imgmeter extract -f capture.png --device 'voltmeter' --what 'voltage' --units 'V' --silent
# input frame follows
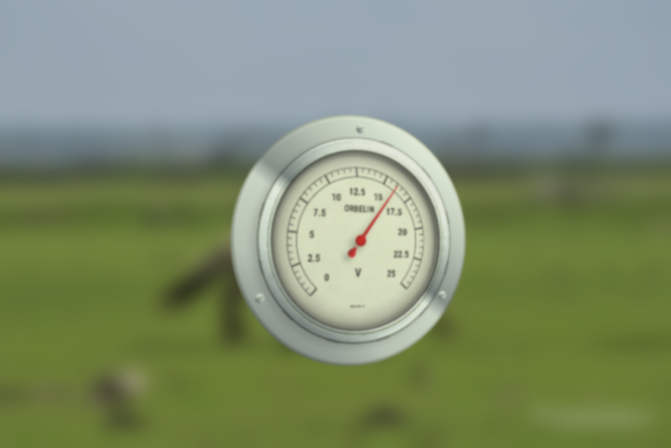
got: 16 V
